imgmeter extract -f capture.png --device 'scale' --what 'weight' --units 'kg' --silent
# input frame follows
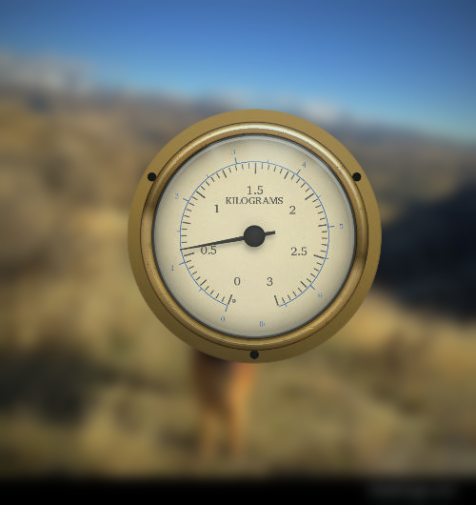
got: 0.55 kg
